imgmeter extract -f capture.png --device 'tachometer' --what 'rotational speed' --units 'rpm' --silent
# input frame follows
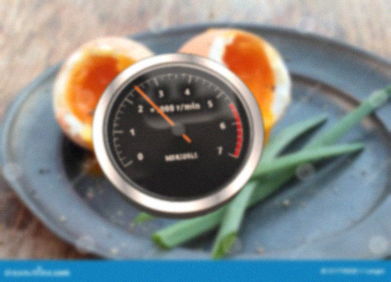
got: 2400 rpm
